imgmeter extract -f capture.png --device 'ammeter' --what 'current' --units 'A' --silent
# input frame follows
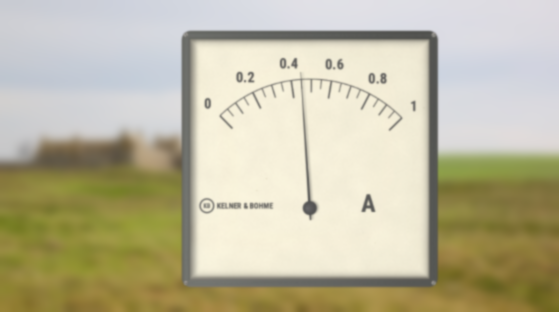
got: 0.45 A
